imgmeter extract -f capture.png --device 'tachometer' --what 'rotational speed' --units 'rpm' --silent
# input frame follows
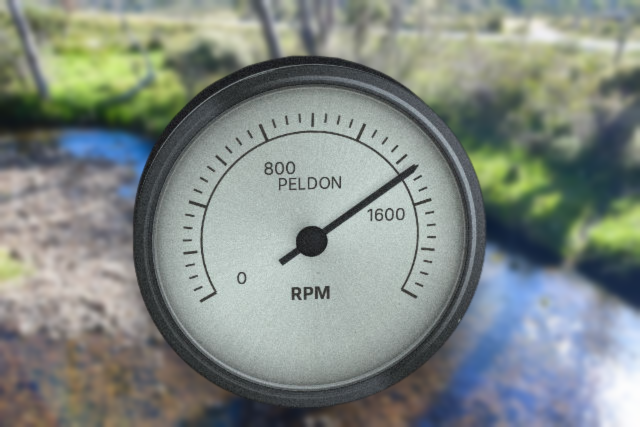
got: 1450 rpm
